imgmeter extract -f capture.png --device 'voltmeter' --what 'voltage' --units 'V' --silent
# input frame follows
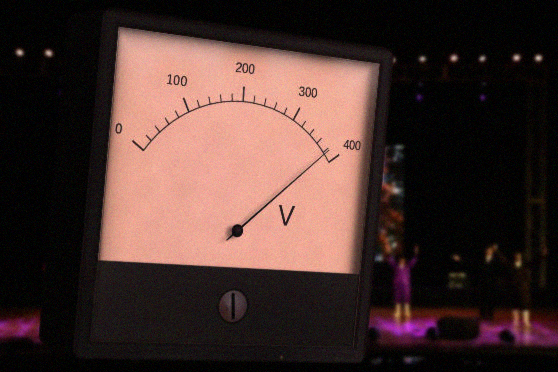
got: 380 V
